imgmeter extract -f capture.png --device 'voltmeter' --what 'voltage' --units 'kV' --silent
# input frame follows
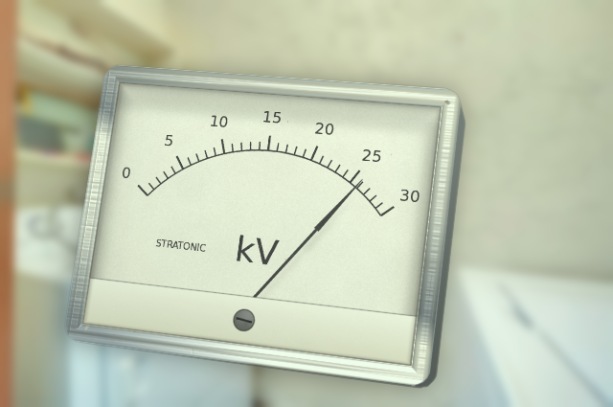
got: 26 kV
